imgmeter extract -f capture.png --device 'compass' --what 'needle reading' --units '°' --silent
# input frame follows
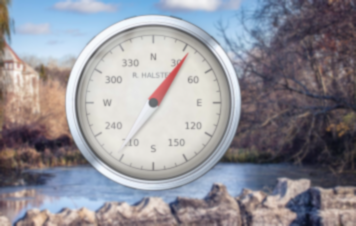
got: 35 °
